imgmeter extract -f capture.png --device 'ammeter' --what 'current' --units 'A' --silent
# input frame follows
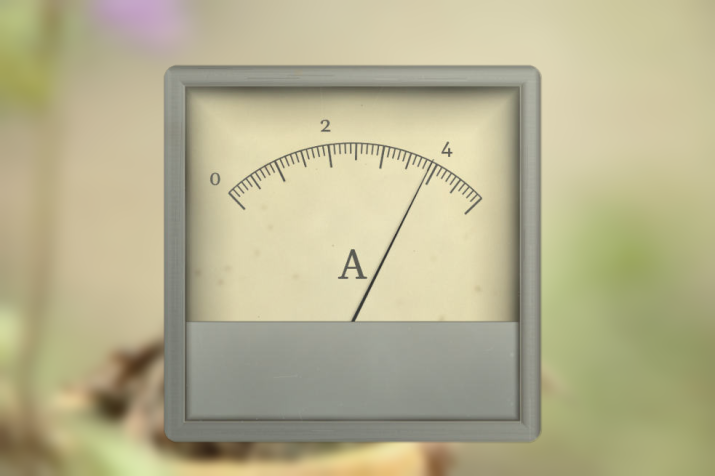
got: 3.9 A
